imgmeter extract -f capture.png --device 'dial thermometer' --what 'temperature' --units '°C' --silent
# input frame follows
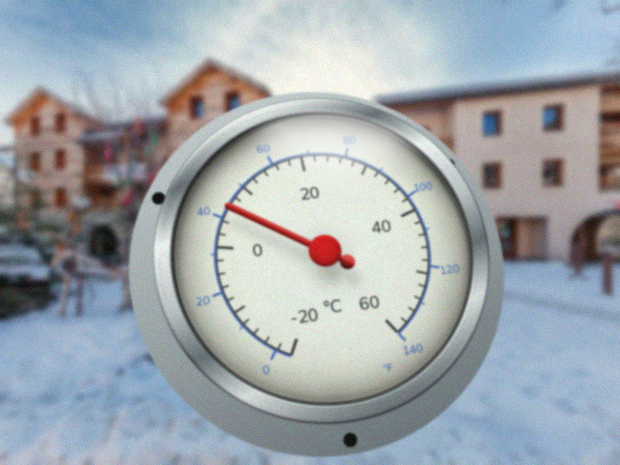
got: 6 °C
